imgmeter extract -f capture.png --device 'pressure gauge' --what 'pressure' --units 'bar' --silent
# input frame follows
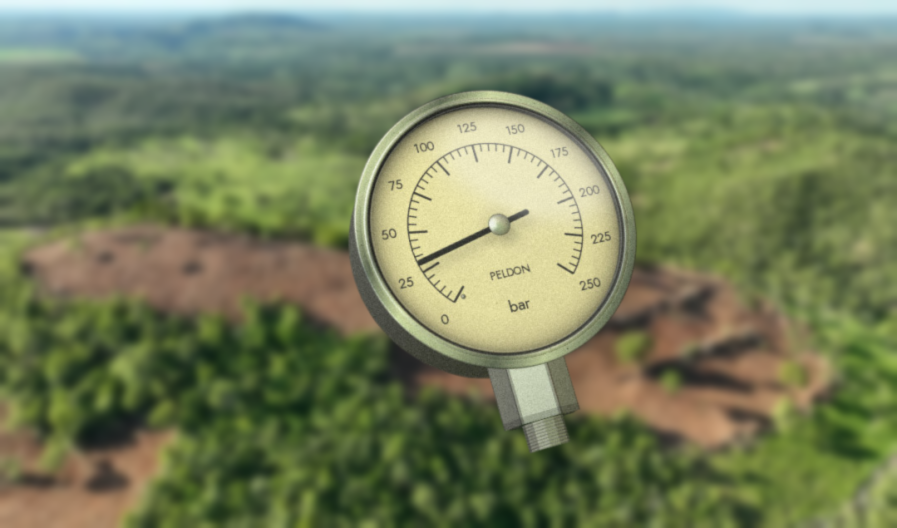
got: 30 bar
